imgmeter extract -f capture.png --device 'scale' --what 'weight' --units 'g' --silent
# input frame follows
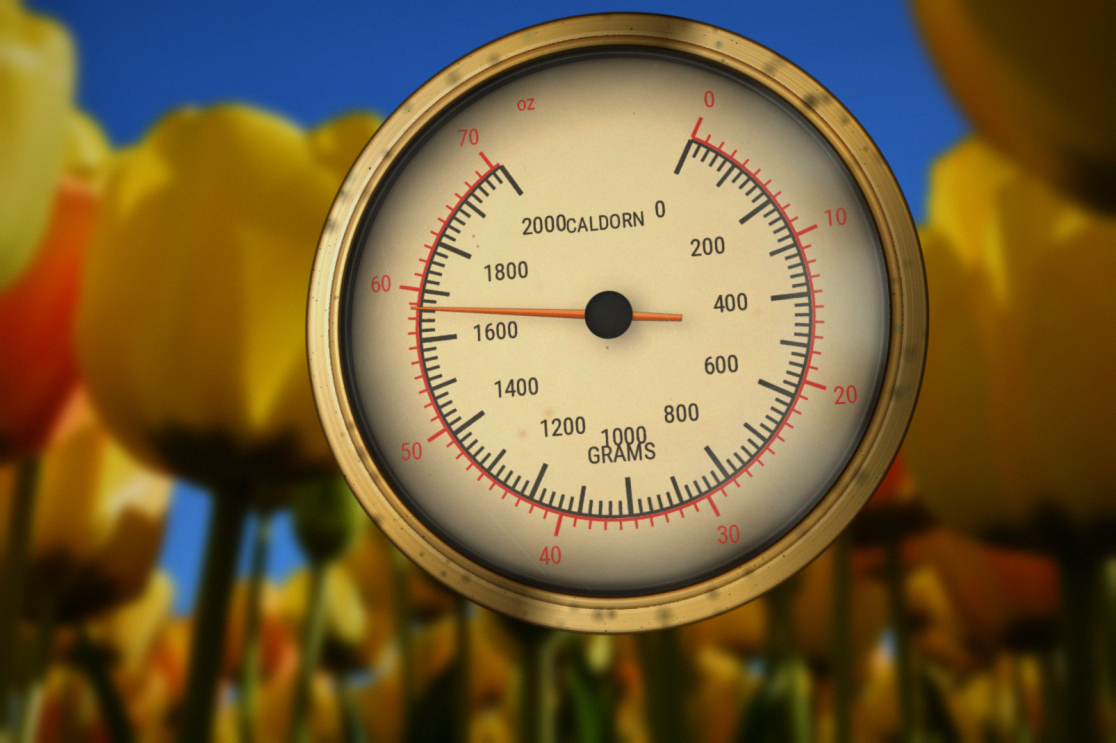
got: 1660 g
